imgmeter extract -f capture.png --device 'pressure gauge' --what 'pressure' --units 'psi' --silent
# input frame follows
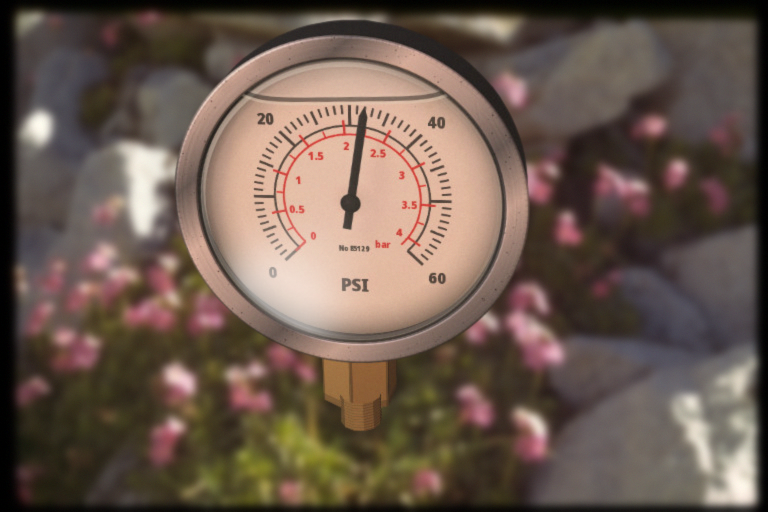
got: 32 psi
